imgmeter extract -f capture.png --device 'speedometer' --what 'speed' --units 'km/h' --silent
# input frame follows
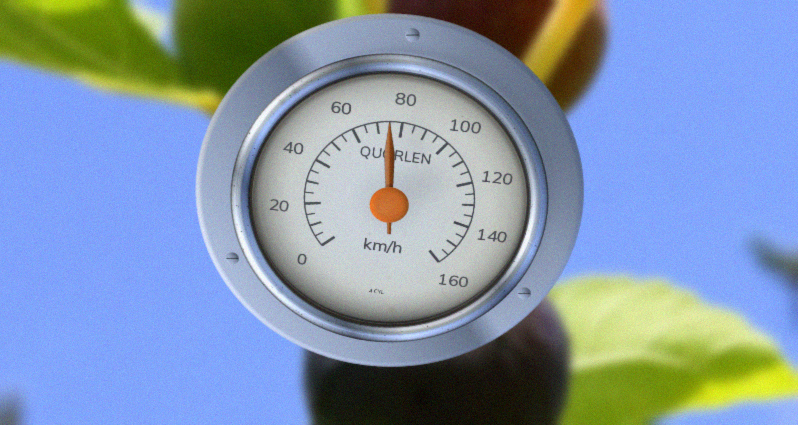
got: 75 km/h
